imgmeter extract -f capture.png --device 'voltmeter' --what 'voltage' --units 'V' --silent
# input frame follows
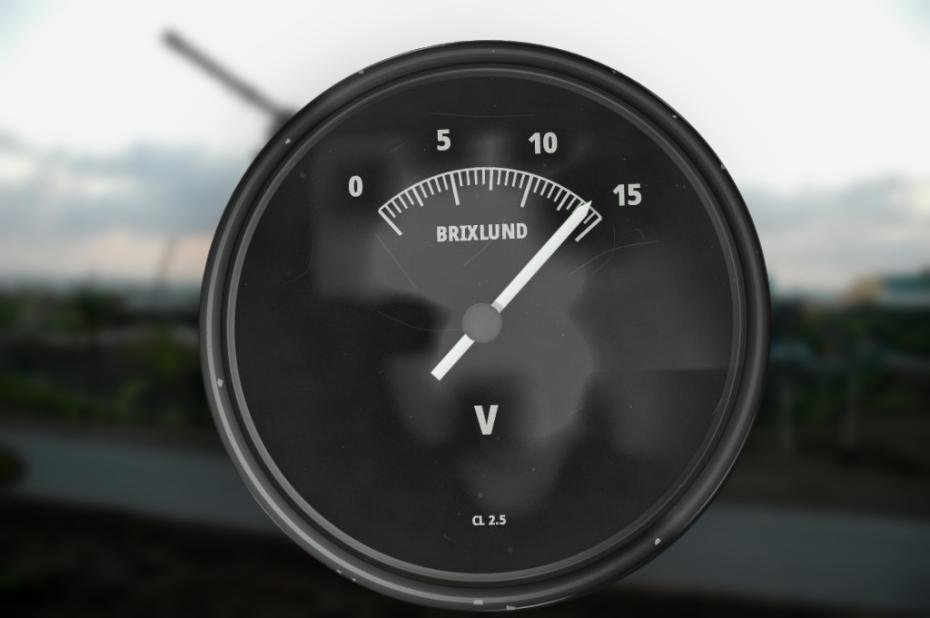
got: 14 V
